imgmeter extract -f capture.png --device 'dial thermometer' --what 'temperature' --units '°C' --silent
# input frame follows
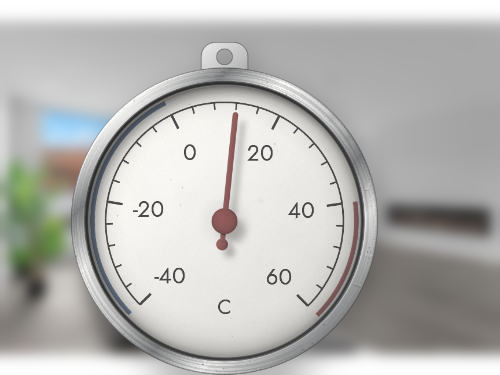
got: 12 °C
